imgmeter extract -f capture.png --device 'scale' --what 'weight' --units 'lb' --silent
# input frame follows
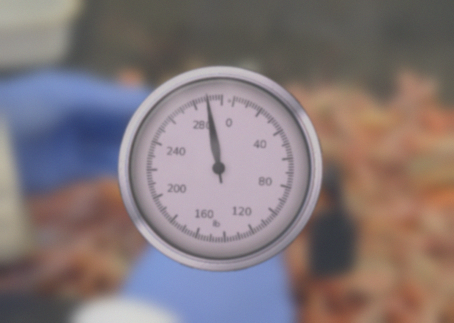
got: 290 lb
